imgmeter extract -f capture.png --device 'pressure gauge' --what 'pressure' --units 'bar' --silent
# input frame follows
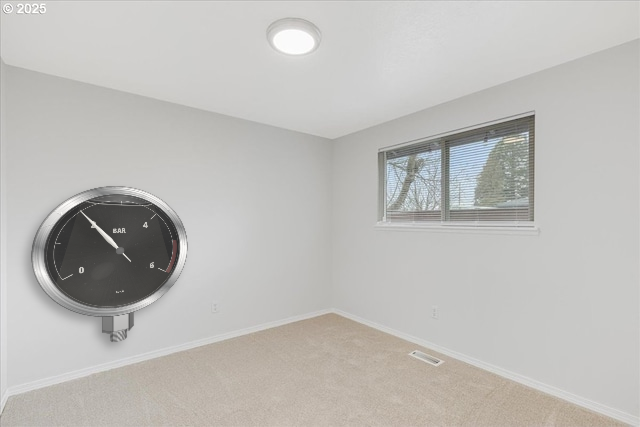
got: 2 bar
